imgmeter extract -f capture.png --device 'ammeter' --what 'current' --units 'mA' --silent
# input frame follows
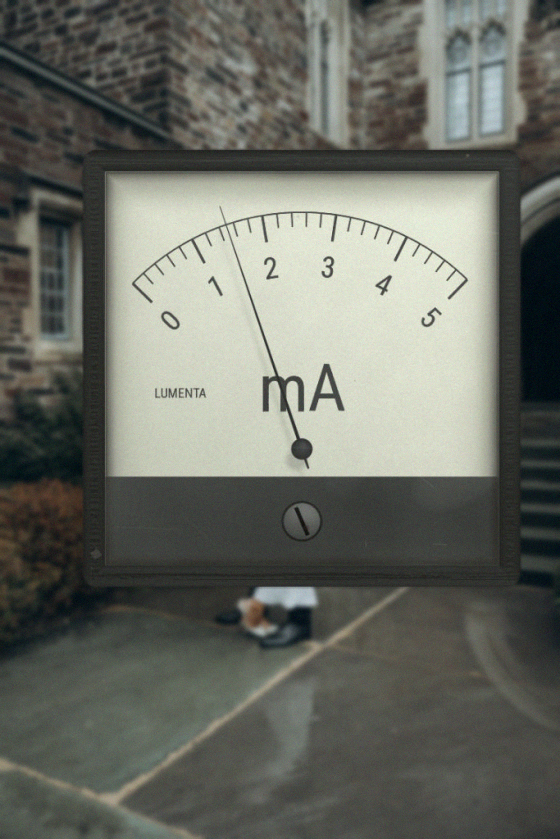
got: 1.5 mA
